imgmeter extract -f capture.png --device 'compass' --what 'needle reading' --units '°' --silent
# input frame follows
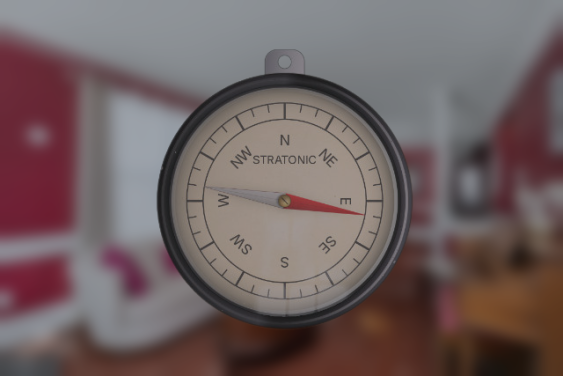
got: 100 °
